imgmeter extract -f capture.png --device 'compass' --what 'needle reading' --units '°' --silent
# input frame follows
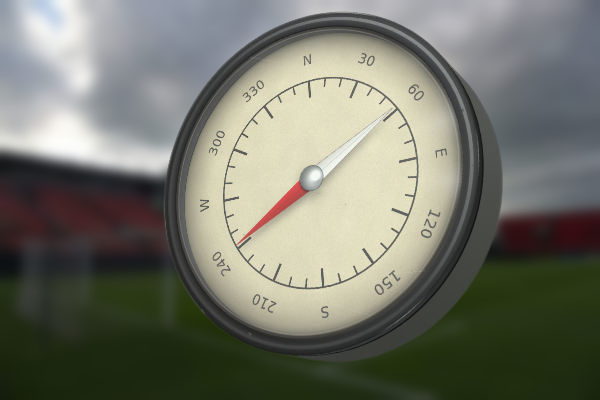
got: 240 °
